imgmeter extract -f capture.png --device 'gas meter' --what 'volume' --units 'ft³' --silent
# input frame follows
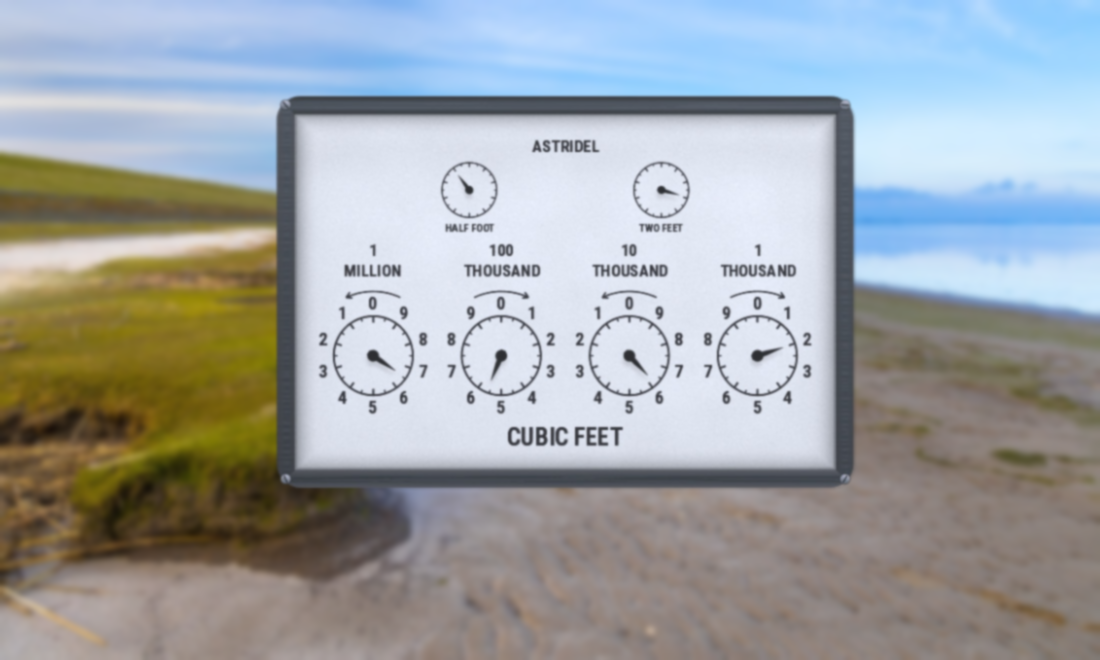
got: 656200 ft³
